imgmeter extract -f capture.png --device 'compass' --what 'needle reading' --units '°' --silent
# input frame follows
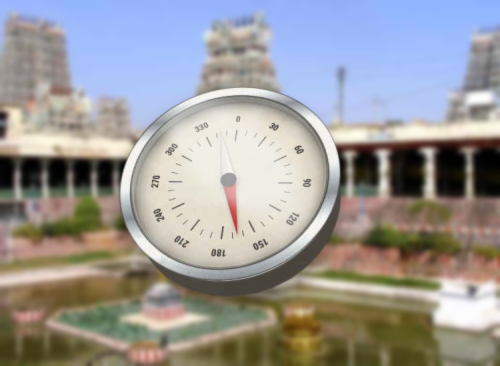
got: 165 °
